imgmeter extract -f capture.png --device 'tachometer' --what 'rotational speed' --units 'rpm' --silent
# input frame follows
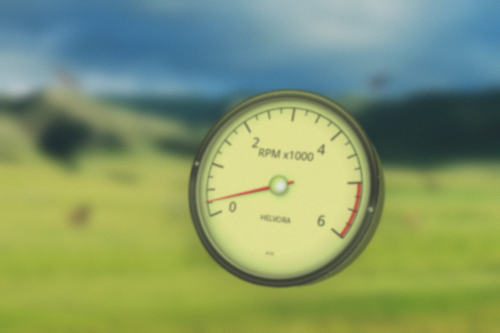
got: 250 rpm
